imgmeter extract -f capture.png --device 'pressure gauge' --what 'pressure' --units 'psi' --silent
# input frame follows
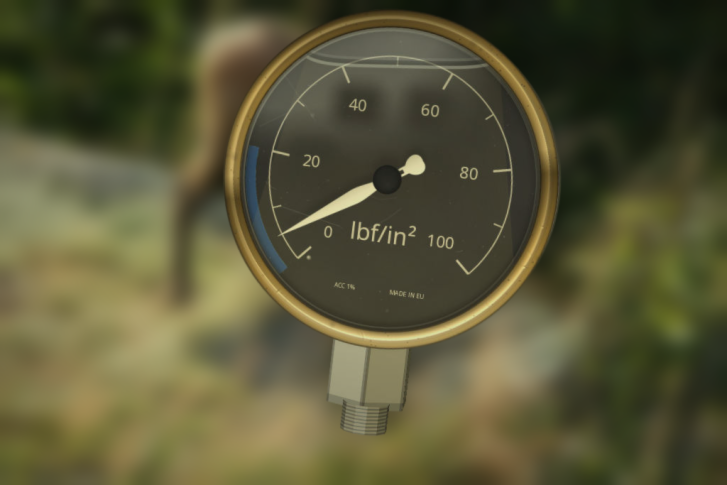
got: 5 psi
